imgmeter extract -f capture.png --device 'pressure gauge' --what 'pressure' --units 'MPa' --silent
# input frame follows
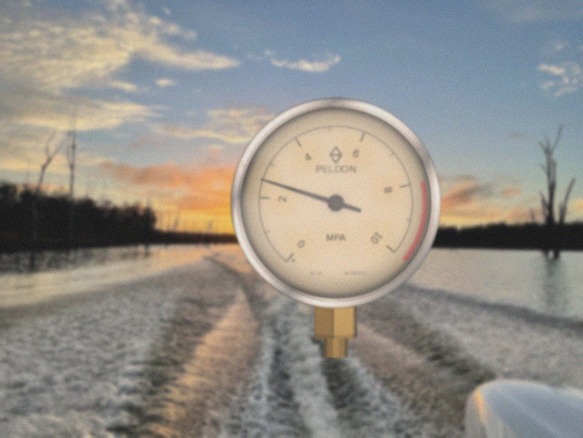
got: 2.5 MPa
